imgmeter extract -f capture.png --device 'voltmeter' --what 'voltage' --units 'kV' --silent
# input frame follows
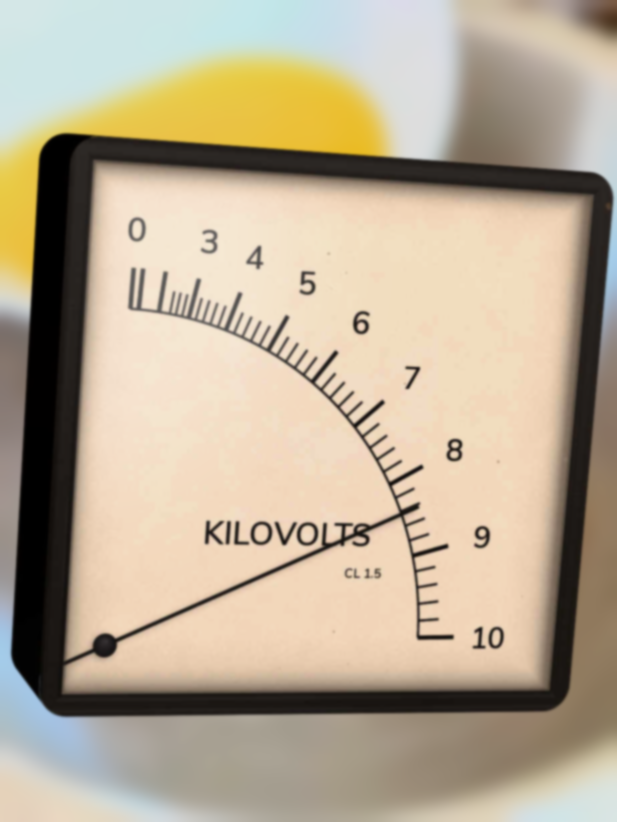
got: 8.4 kV
